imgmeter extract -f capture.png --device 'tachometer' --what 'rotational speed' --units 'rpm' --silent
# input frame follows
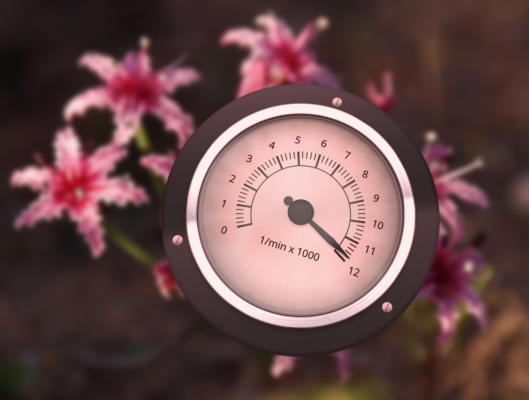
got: 11800 rpm
